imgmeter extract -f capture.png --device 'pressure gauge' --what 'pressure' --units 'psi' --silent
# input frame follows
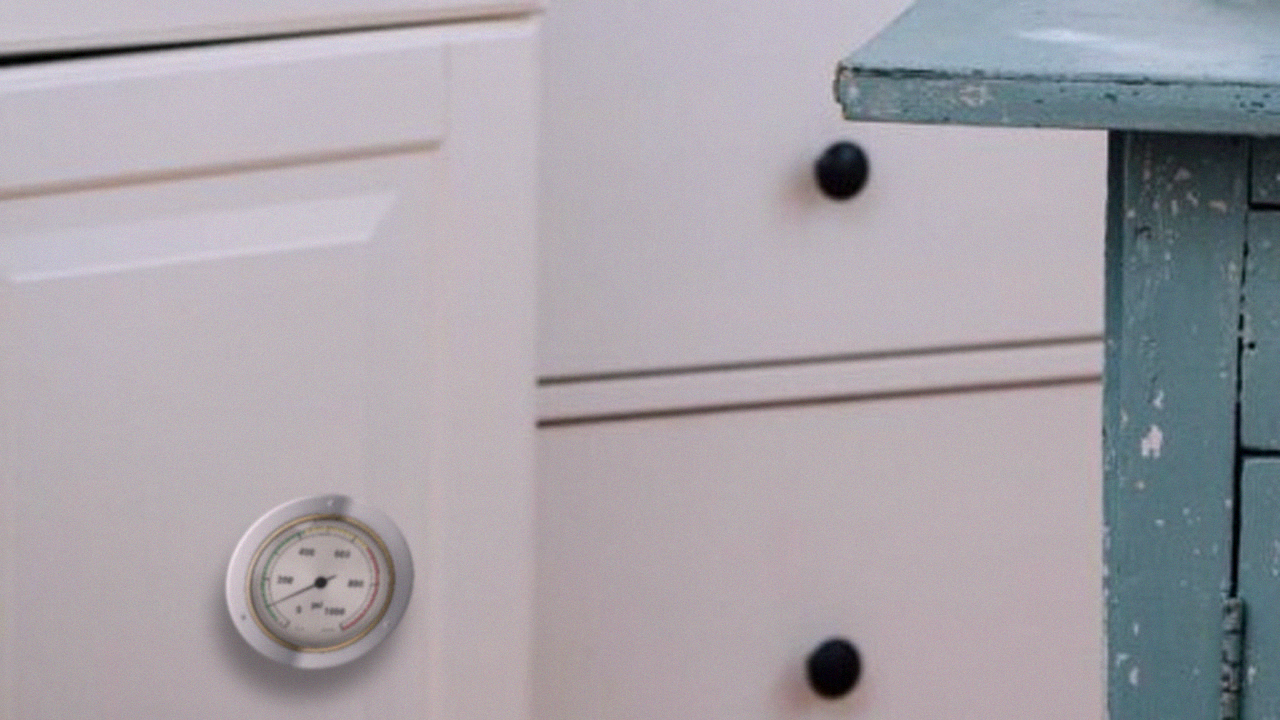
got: 100 psi
